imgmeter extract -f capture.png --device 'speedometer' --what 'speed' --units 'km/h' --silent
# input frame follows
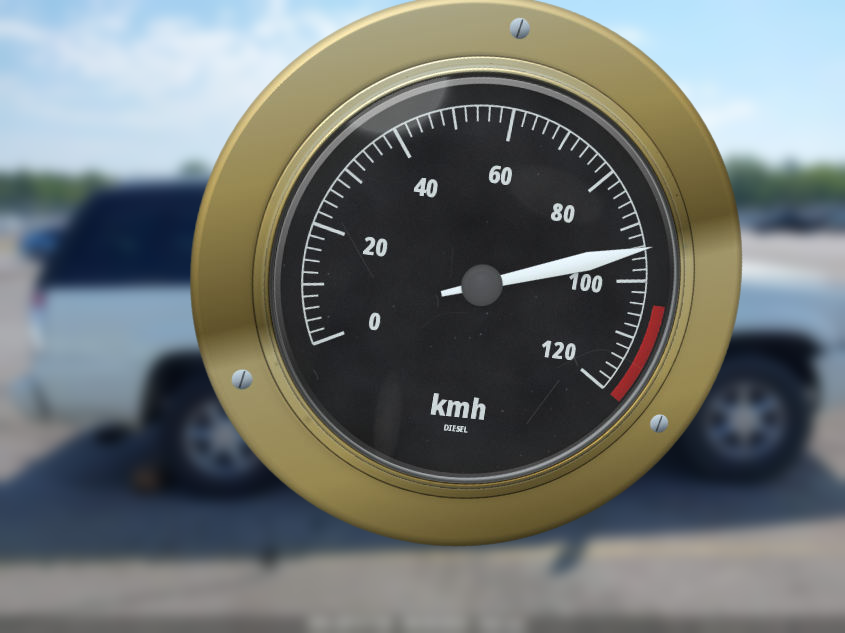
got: 94 km/h
